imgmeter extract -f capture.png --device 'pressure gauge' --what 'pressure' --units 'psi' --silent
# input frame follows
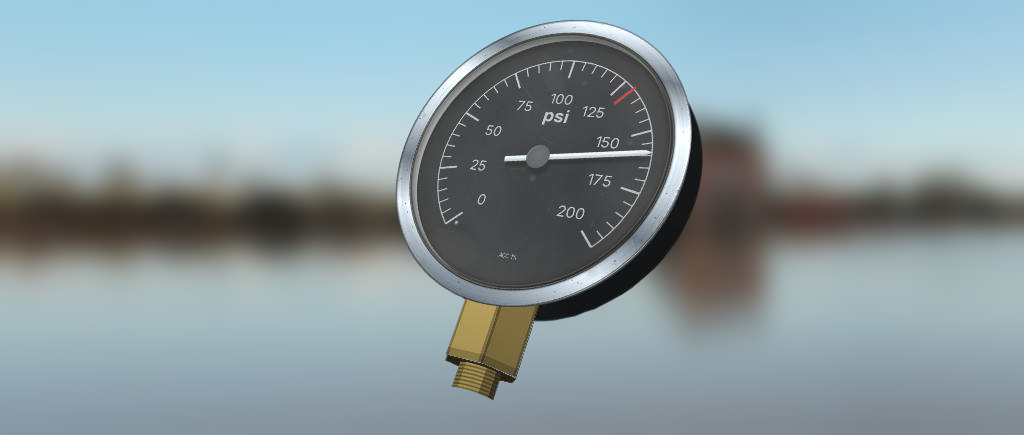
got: 160 psi
